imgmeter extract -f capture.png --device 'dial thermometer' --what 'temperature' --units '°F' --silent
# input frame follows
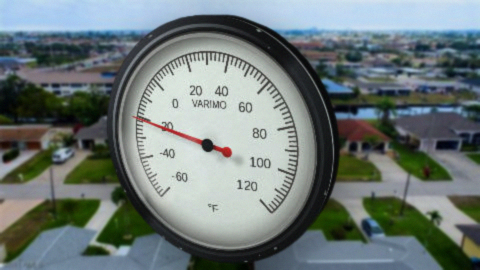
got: -20 °F
